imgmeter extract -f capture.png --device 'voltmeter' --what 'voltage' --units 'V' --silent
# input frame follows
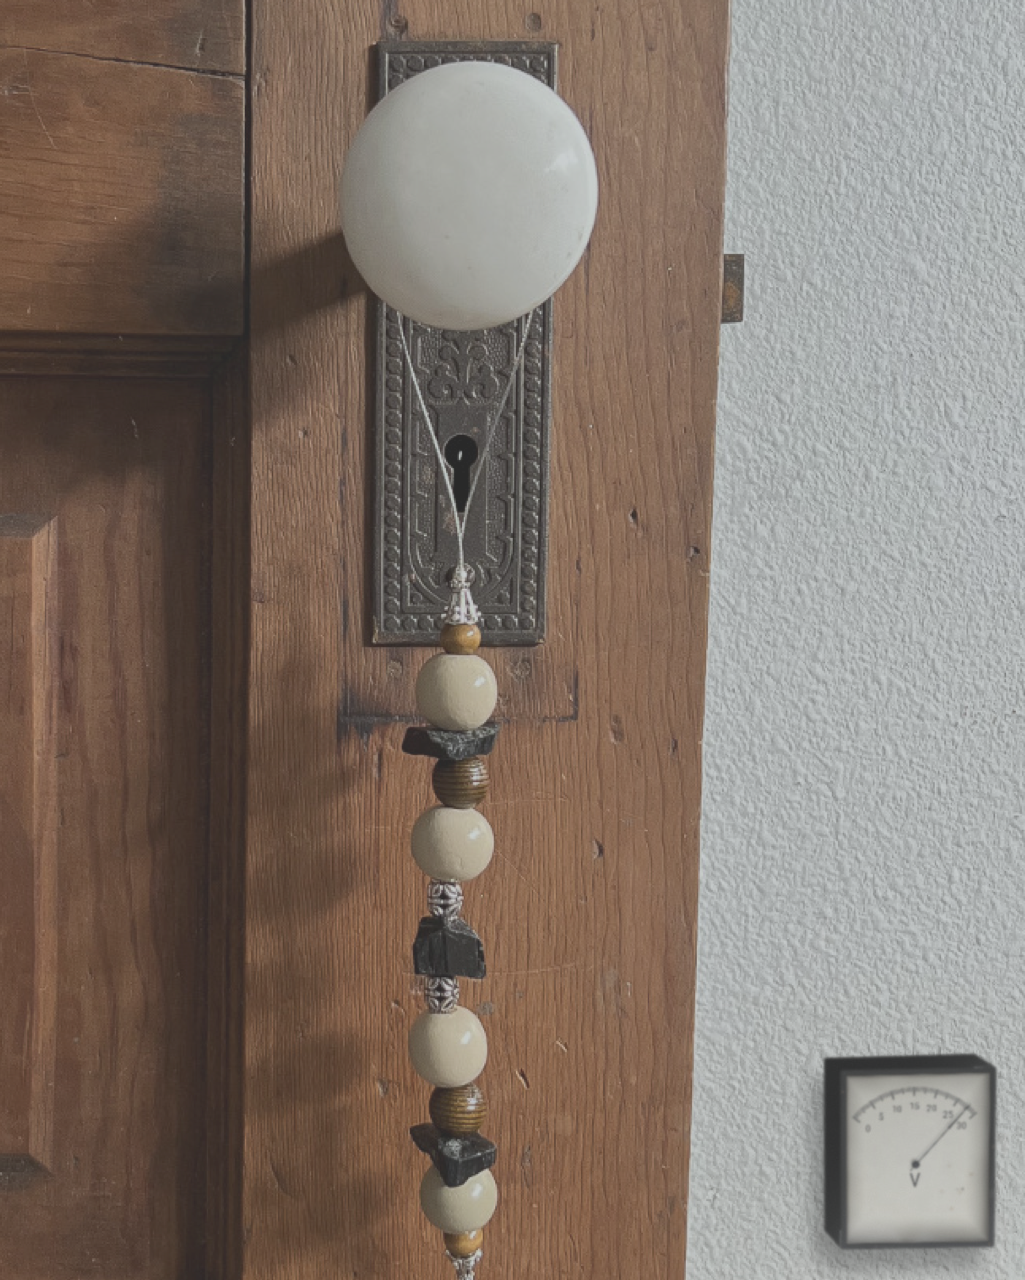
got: 27.5 V
